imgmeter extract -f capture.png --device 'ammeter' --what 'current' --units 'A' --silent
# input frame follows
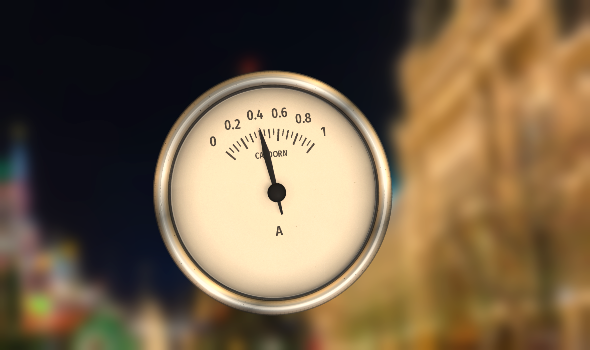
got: 0.4 A
